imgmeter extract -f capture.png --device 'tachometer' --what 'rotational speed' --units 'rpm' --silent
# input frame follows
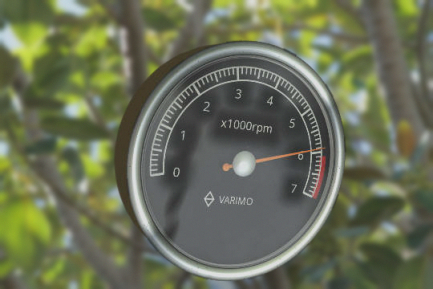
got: 5900 rpm
